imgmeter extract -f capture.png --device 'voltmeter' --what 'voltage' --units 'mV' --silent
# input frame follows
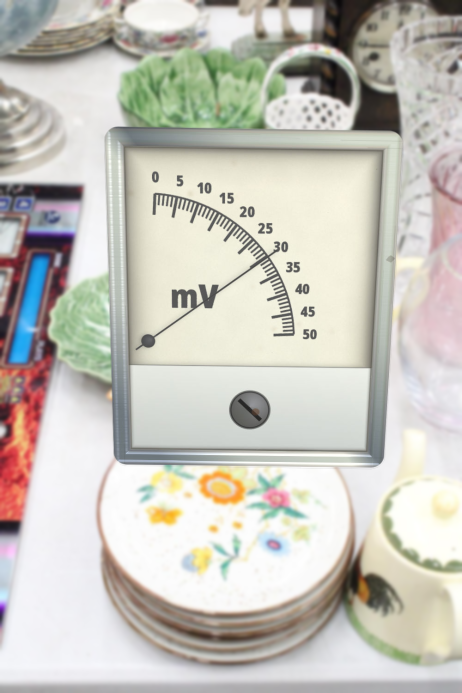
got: 30 mV
